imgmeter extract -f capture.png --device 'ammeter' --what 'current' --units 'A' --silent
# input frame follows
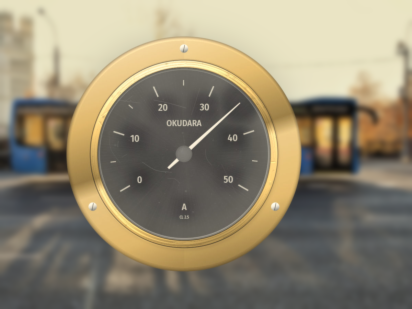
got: 35 A
